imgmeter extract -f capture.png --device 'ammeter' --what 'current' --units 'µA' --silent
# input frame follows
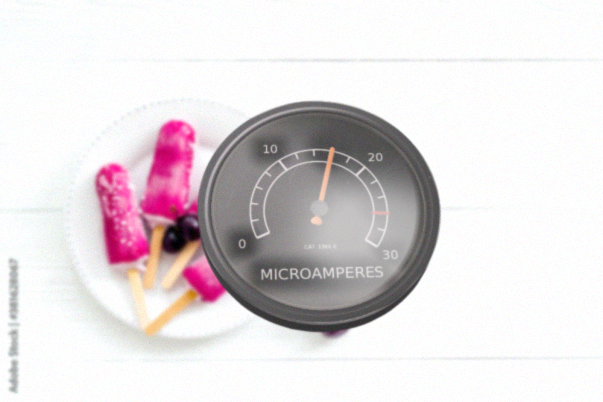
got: 16 µA
